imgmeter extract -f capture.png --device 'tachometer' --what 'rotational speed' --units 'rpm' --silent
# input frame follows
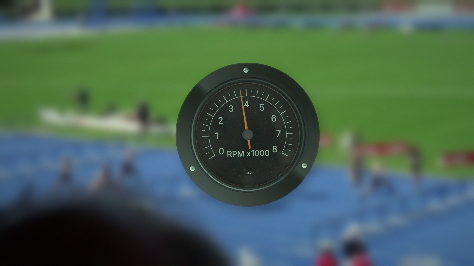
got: 3750 rpm
